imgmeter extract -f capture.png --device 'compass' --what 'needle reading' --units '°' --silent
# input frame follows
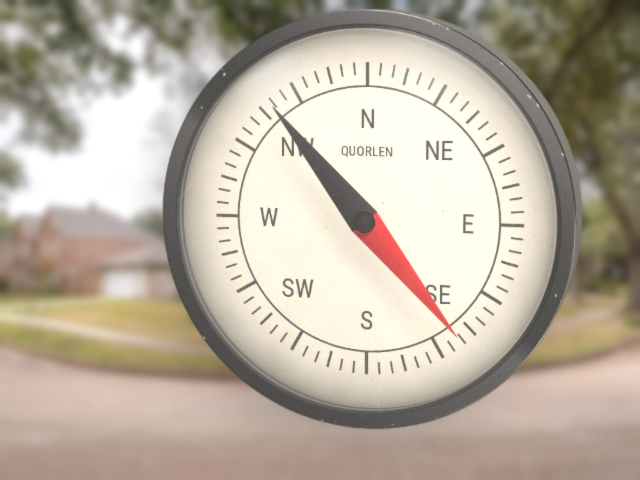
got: 140 °
